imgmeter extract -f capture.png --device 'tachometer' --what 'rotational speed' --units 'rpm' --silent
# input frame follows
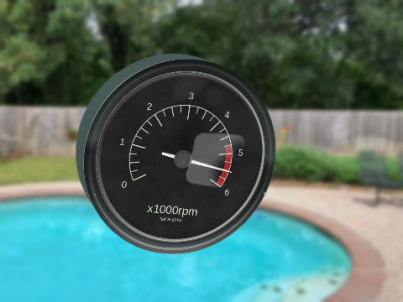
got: 5500 rpm
